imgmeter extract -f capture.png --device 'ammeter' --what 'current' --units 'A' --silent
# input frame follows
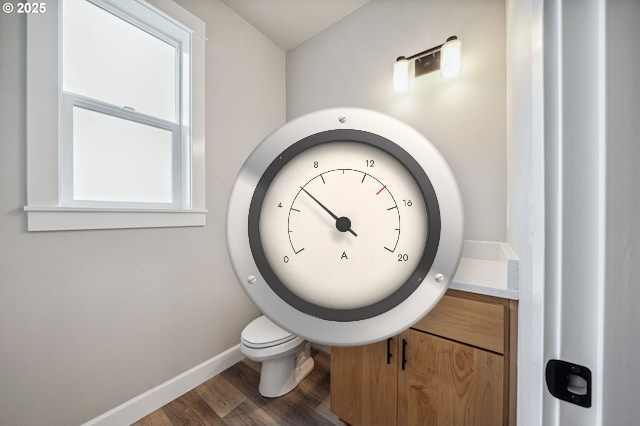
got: 6 A
